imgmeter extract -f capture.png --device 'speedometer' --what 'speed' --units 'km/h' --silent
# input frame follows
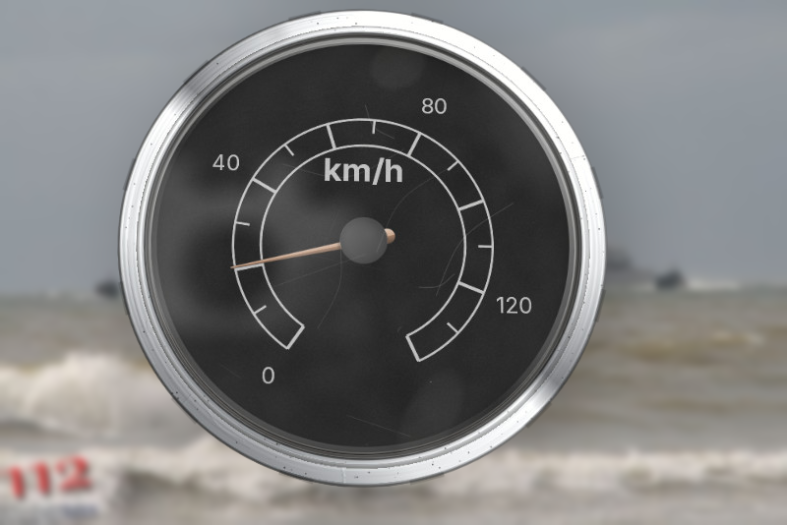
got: 20 km/h
